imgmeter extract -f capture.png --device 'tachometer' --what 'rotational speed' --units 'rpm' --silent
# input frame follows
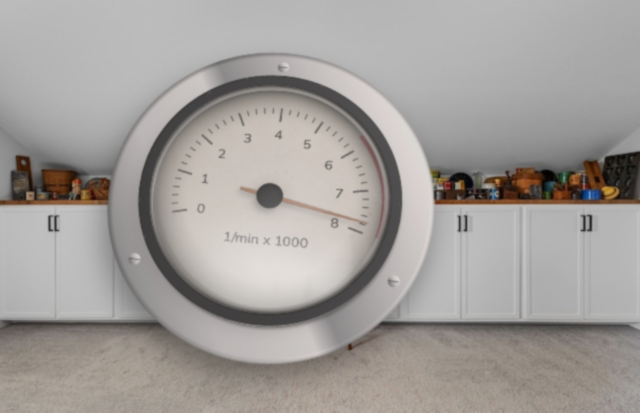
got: 7800 rpm
